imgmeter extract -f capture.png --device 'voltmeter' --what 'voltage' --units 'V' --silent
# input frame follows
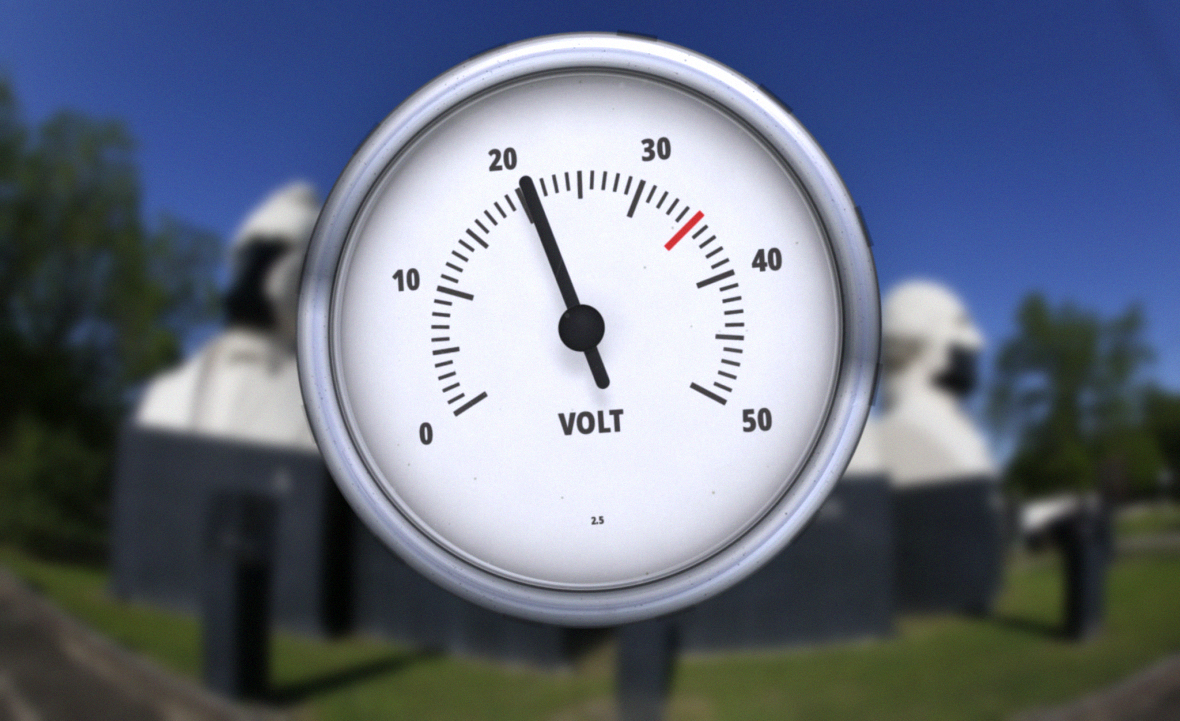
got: 21 V
